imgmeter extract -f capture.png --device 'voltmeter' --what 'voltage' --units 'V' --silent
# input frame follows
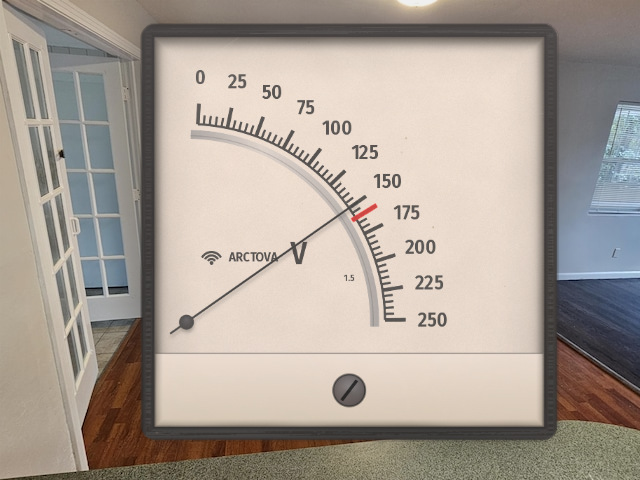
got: 150 V
